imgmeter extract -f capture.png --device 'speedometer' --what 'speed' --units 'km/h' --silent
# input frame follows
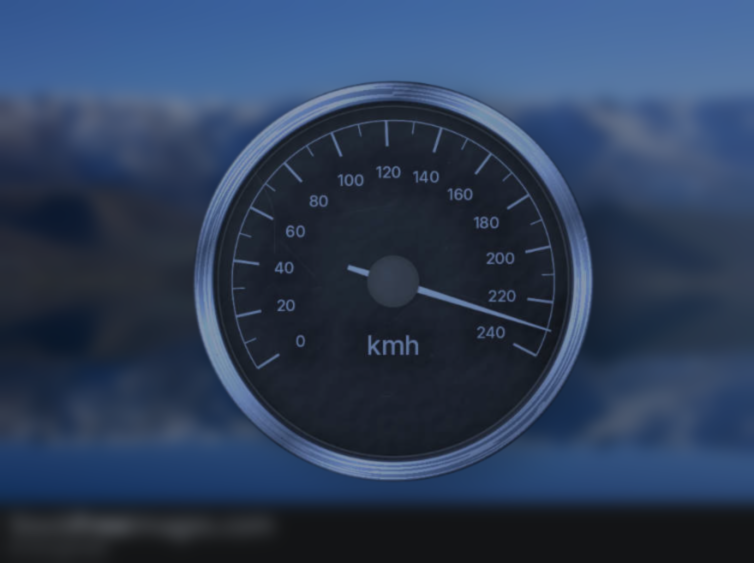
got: 230 km/h
